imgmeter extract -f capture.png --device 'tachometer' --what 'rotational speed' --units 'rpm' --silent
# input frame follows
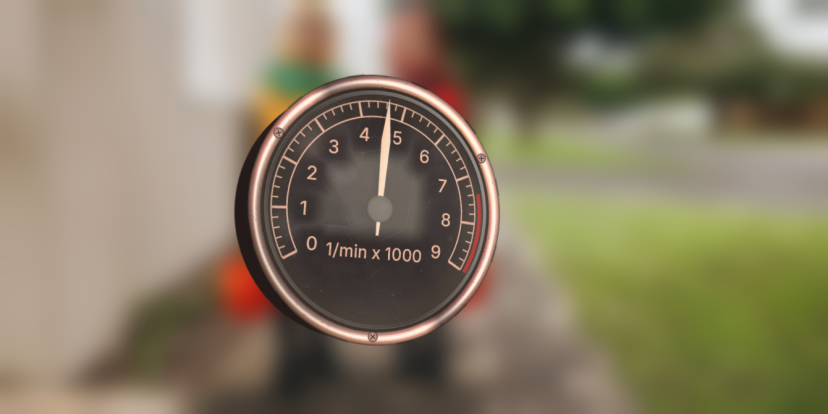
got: 4600 rpm
